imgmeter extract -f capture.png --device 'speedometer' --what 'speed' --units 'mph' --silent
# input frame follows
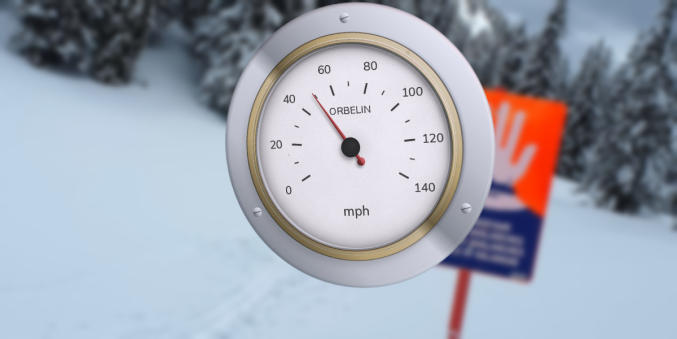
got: 50 mph
